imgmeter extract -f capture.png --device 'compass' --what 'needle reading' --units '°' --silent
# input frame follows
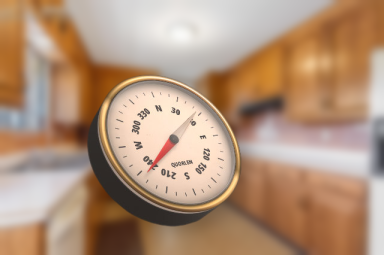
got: 235 °
